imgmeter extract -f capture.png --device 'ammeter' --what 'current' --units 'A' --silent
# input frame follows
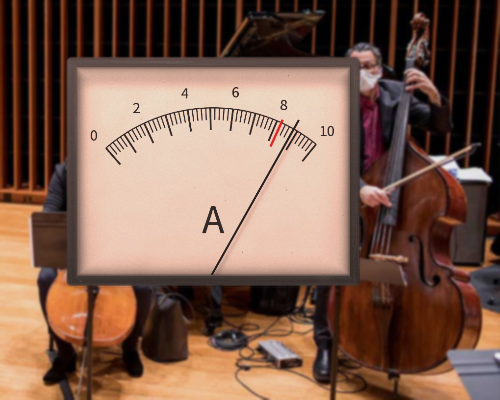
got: 8.8 A
